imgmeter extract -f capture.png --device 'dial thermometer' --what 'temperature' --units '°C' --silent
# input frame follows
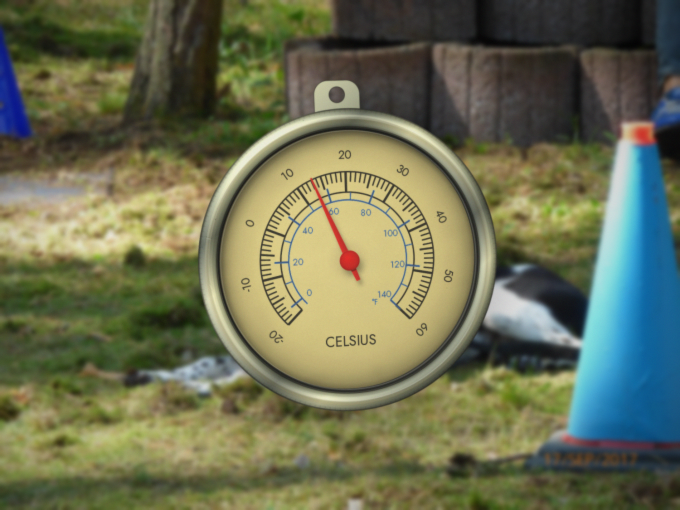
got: 13 °C
